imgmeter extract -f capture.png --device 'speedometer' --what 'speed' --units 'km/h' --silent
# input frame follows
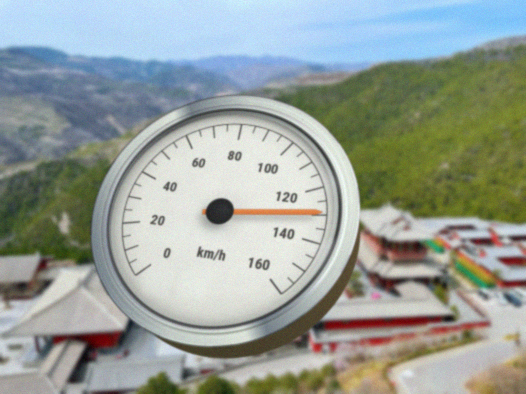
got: 130 km/h
